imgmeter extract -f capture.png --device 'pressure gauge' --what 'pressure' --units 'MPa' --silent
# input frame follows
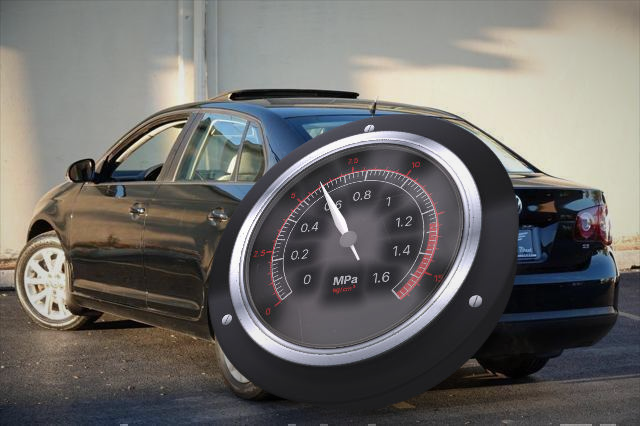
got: 0.6 MPa
